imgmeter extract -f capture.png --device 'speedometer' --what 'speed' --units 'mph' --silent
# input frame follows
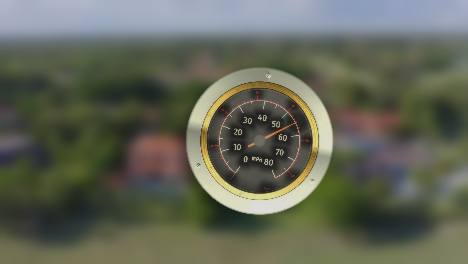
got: 55 mph
